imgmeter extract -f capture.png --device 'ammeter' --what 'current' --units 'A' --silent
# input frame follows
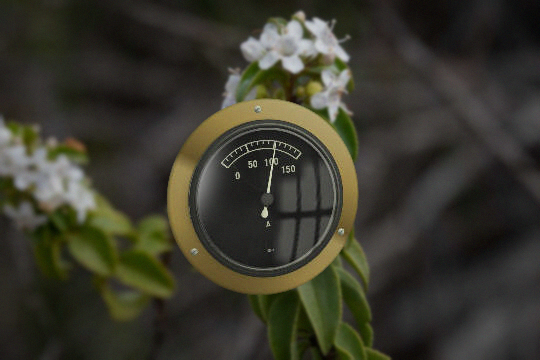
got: 100 A
